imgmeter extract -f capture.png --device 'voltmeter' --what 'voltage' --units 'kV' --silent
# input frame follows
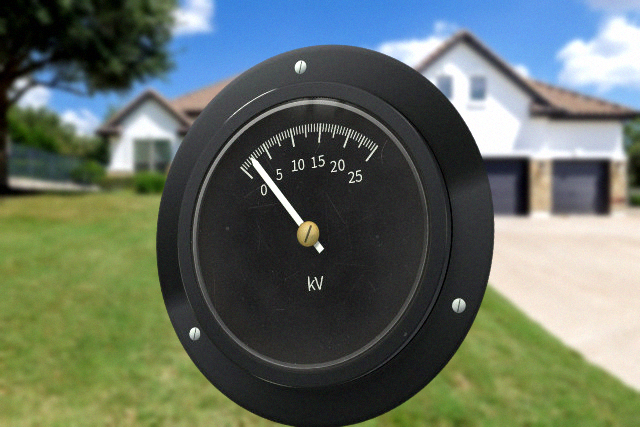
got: 2.5 kV
